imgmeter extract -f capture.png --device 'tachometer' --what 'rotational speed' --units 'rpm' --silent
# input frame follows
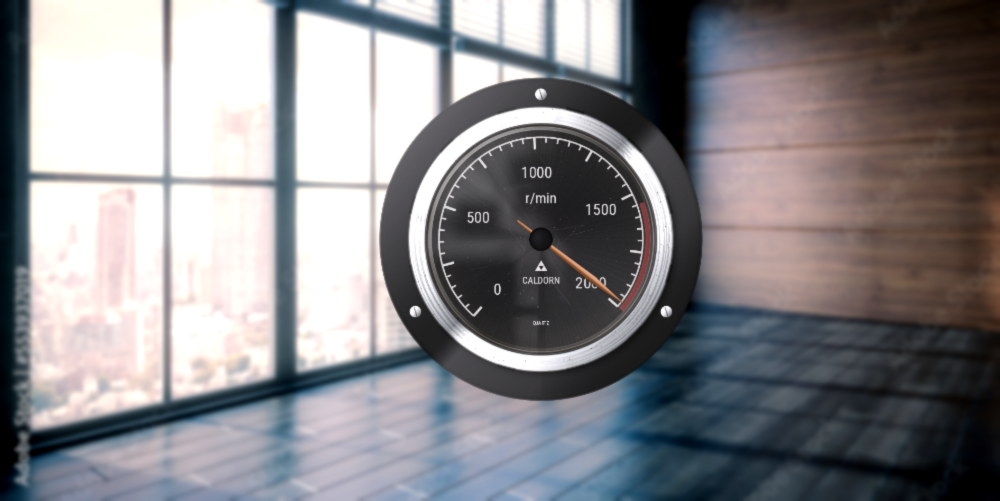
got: 1975 rpm
